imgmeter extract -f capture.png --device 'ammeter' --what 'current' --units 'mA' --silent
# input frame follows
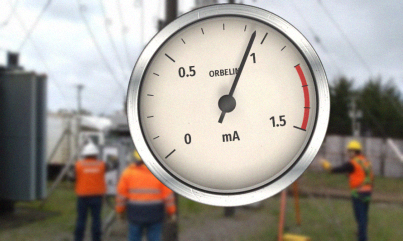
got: 0.95 mA
